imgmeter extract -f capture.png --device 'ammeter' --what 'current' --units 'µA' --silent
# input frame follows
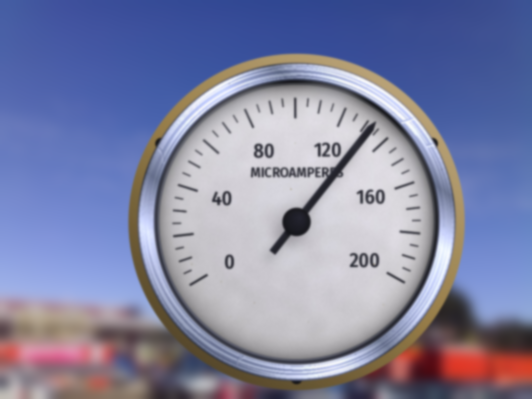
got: 132.5 µA
